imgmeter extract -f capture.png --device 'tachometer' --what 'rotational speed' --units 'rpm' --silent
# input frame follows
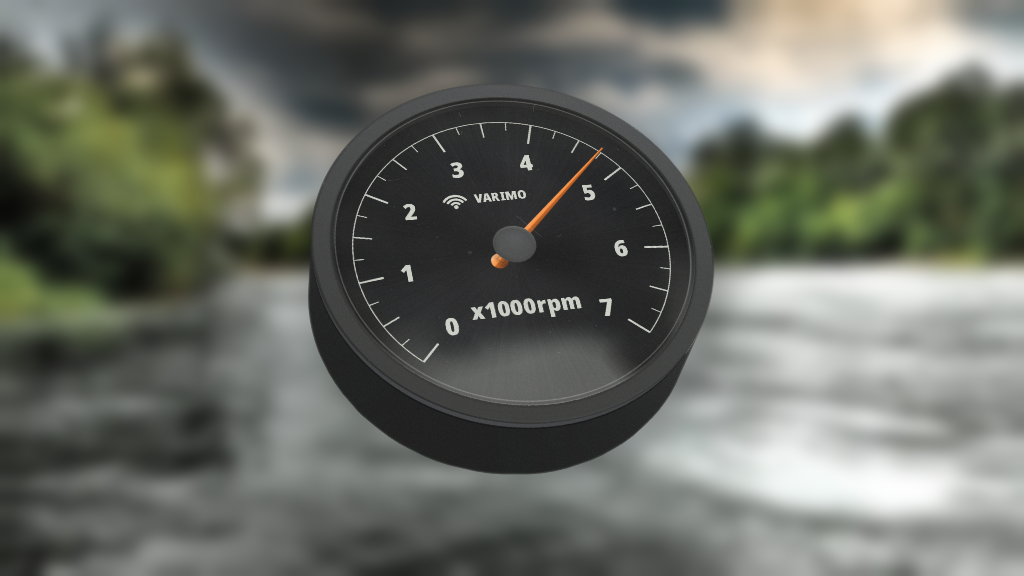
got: 4750 rpm
